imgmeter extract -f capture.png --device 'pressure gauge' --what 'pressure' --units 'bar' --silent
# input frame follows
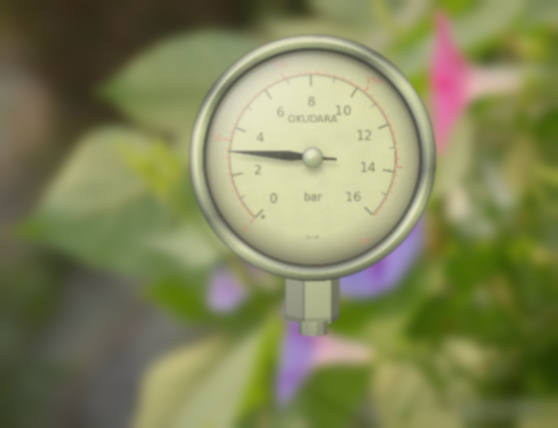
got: 3 bar
